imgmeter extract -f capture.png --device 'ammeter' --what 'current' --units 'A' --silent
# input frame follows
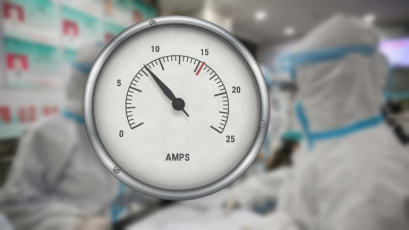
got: 8 A
